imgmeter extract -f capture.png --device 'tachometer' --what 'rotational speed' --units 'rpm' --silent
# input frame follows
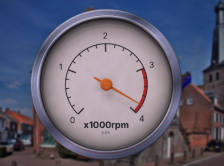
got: 3800 rpm
